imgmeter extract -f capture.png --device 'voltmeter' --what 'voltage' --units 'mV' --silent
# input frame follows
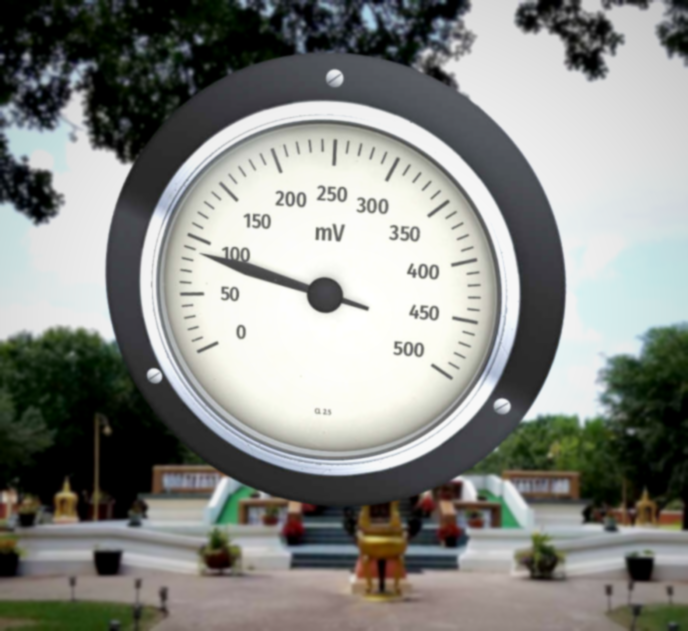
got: 90 mV
